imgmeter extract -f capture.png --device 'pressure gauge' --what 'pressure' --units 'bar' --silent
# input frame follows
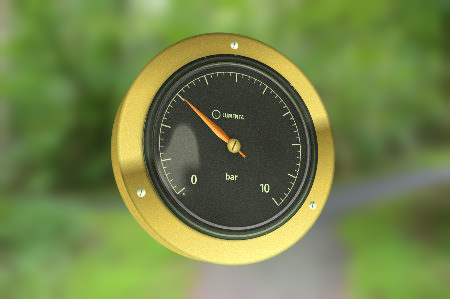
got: 3 bar
